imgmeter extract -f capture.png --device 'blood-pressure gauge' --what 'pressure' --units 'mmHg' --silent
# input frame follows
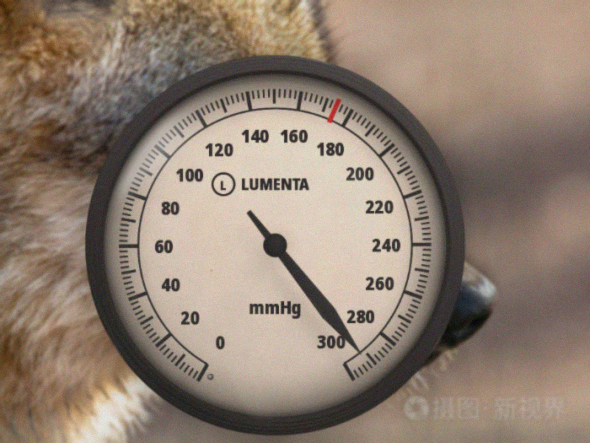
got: 292 mmHg
